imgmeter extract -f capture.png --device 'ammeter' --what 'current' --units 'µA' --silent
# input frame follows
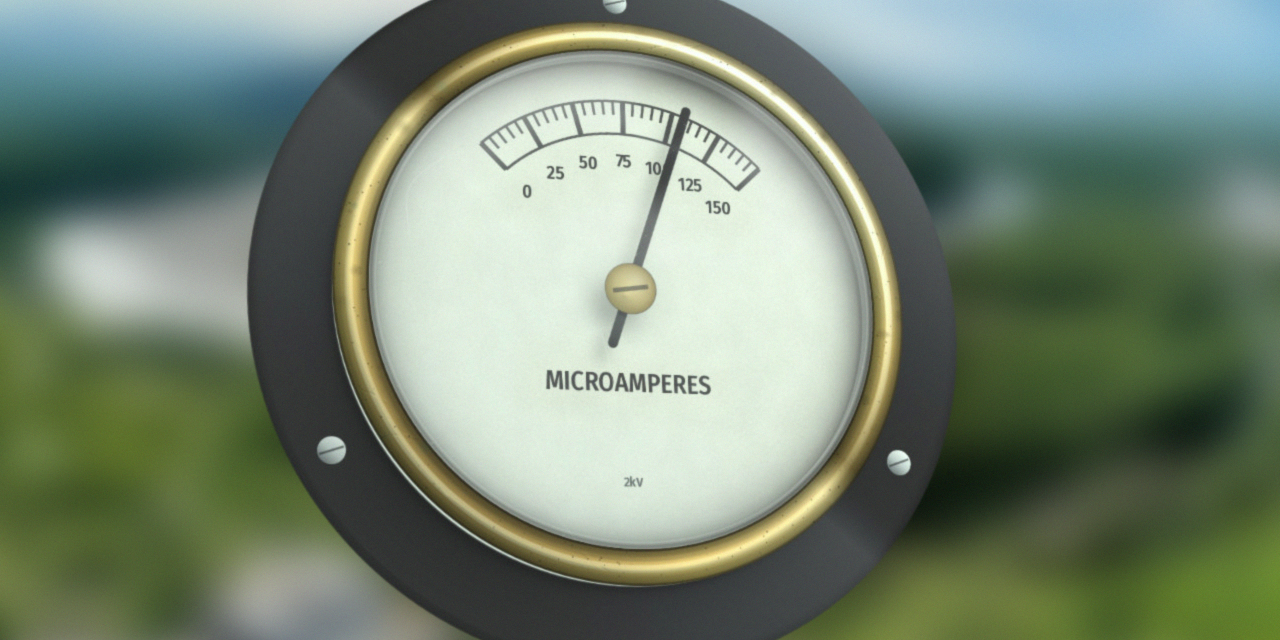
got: 105 µA
